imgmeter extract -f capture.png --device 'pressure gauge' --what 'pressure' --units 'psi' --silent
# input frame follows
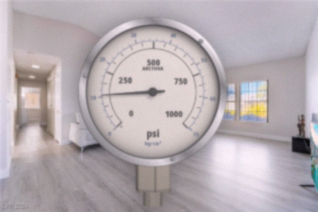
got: 150 psi
